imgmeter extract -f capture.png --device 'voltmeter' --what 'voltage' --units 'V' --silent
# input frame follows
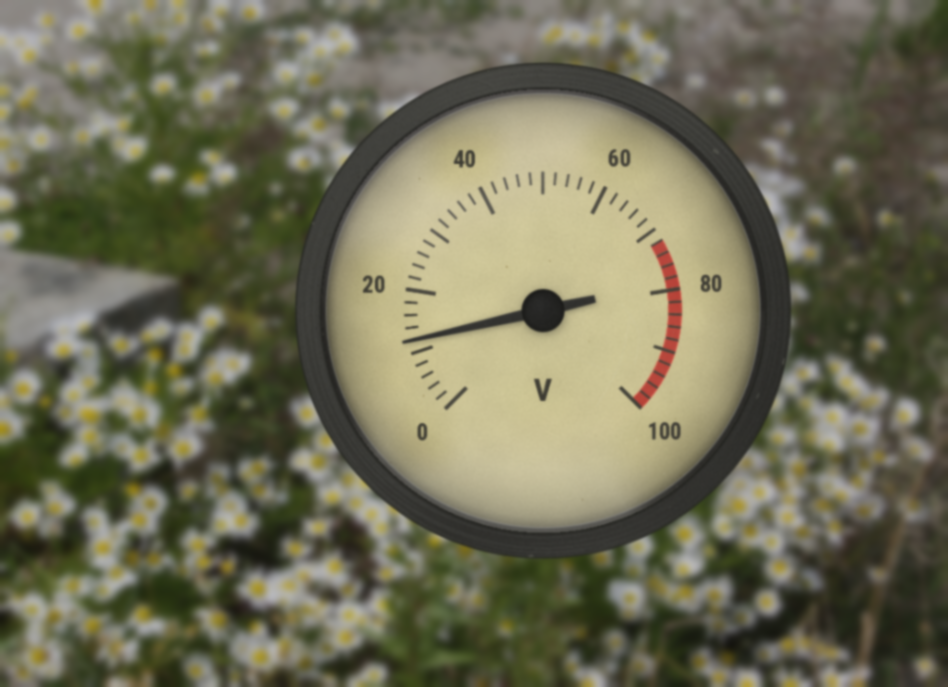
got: 12 V
